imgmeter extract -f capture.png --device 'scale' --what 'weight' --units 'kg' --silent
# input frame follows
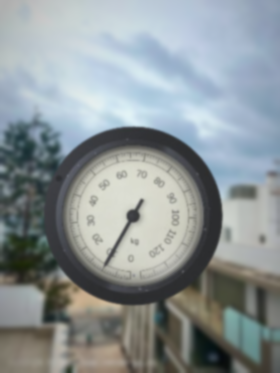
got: 10 kg
